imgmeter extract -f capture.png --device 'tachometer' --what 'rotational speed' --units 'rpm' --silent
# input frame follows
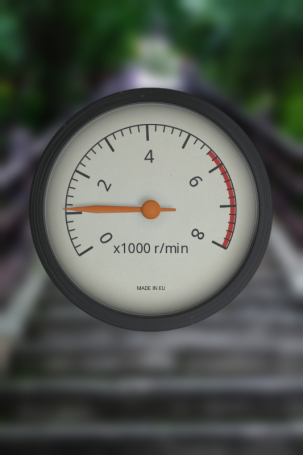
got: 1100 rpm
